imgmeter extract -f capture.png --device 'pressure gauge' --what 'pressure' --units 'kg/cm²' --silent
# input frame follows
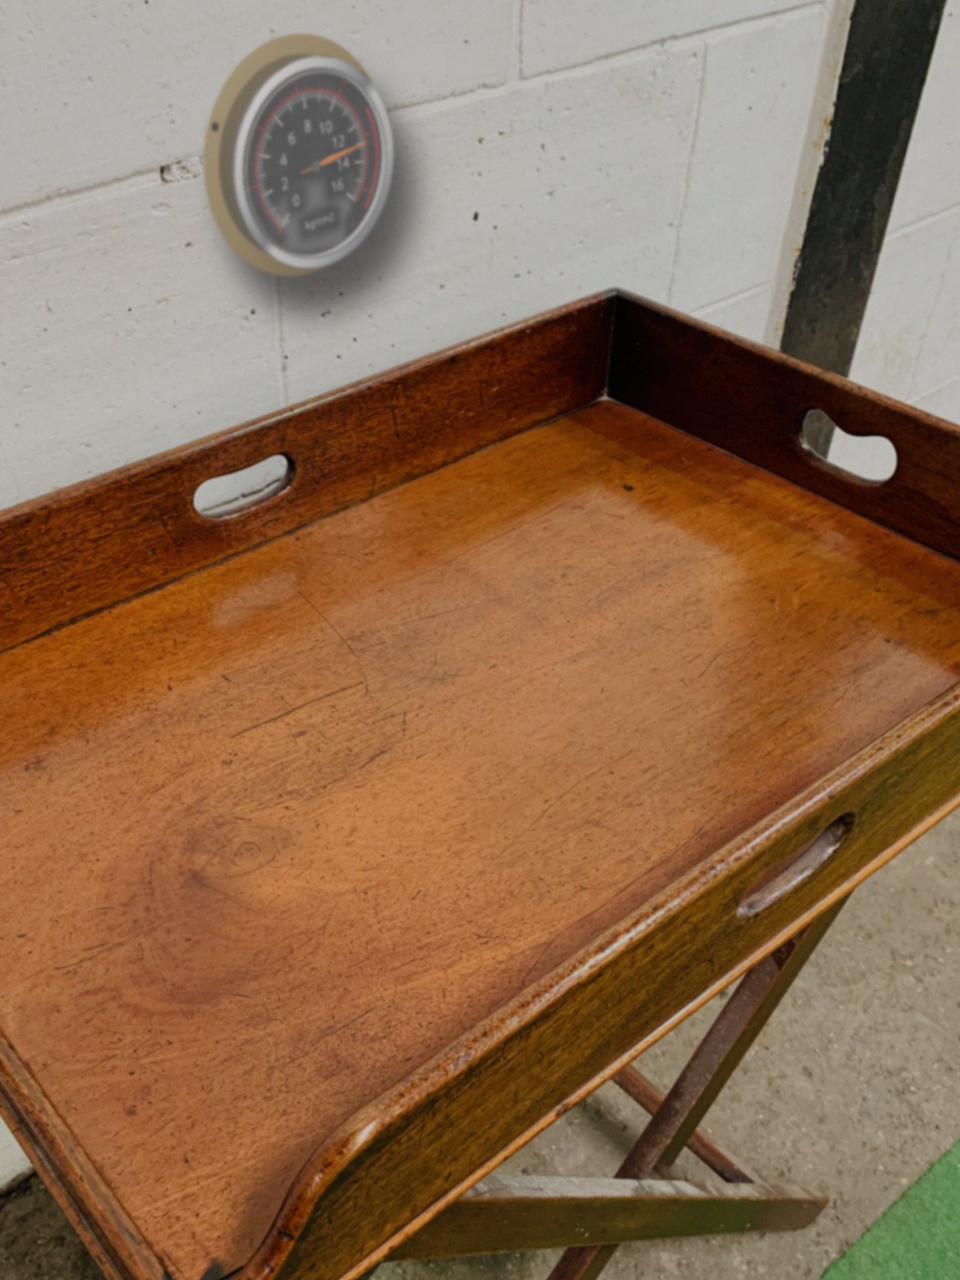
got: 13 kg/cm²
